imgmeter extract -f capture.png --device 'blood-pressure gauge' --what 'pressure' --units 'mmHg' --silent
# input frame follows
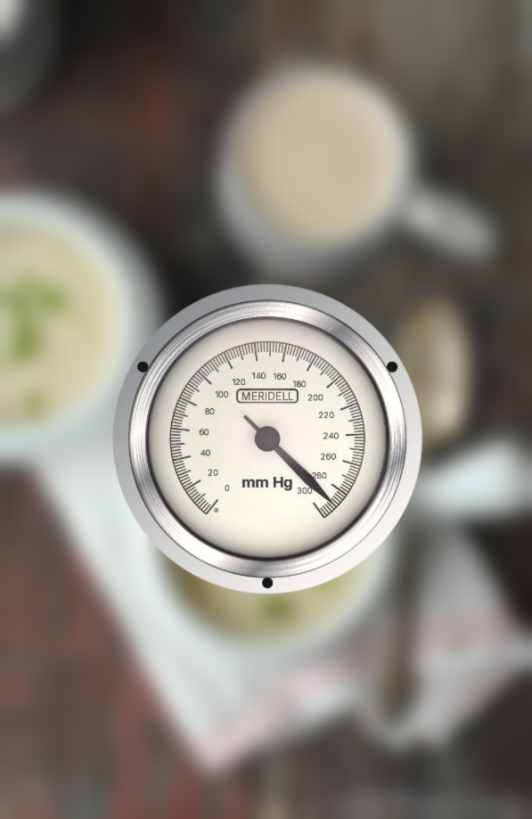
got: 290 mmHg
